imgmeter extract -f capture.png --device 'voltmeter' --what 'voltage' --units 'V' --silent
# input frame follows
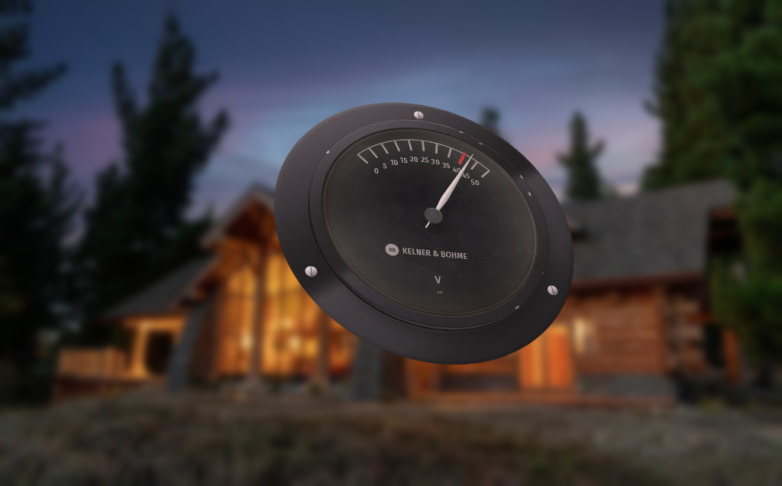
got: 42.5 V
